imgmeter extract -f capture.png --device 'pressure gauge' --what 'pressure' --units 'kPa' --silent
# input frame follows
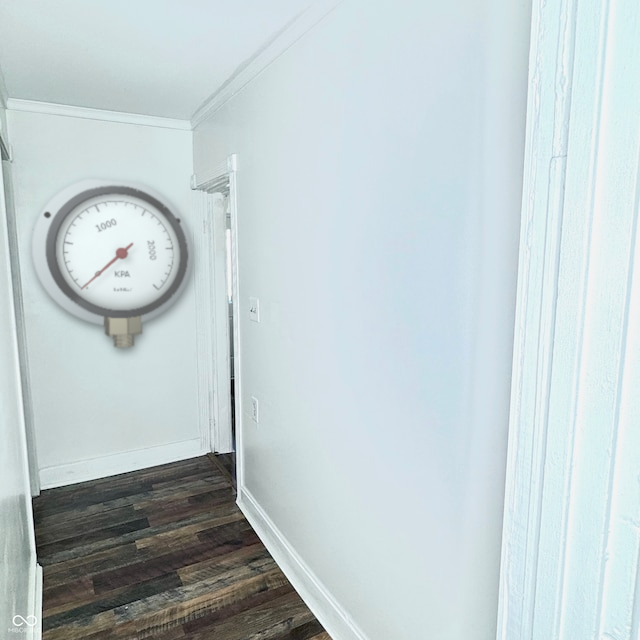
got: 0 kPa
